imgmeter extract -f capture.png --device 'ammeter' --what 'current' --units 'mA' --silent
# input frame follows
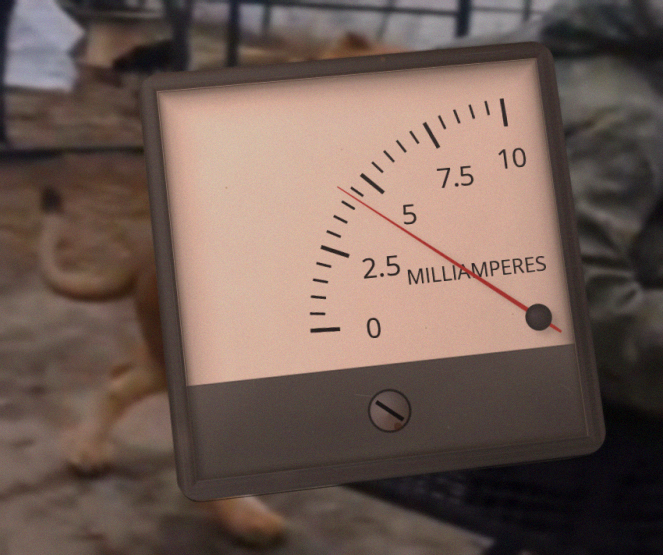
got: 4.25 mA
